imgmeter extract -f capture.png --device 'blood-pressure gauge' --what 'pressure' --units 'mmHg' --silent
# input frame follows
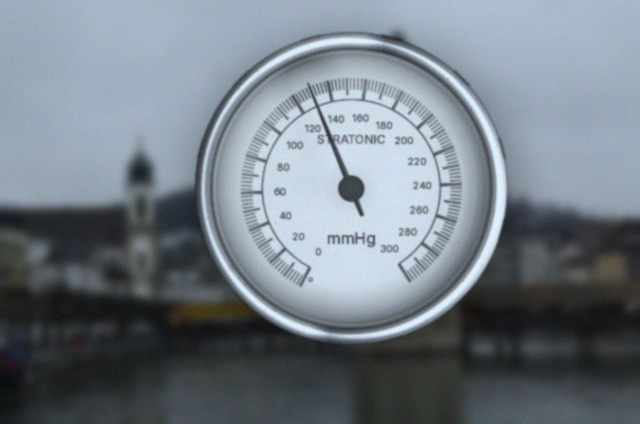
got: 130 mmHg
